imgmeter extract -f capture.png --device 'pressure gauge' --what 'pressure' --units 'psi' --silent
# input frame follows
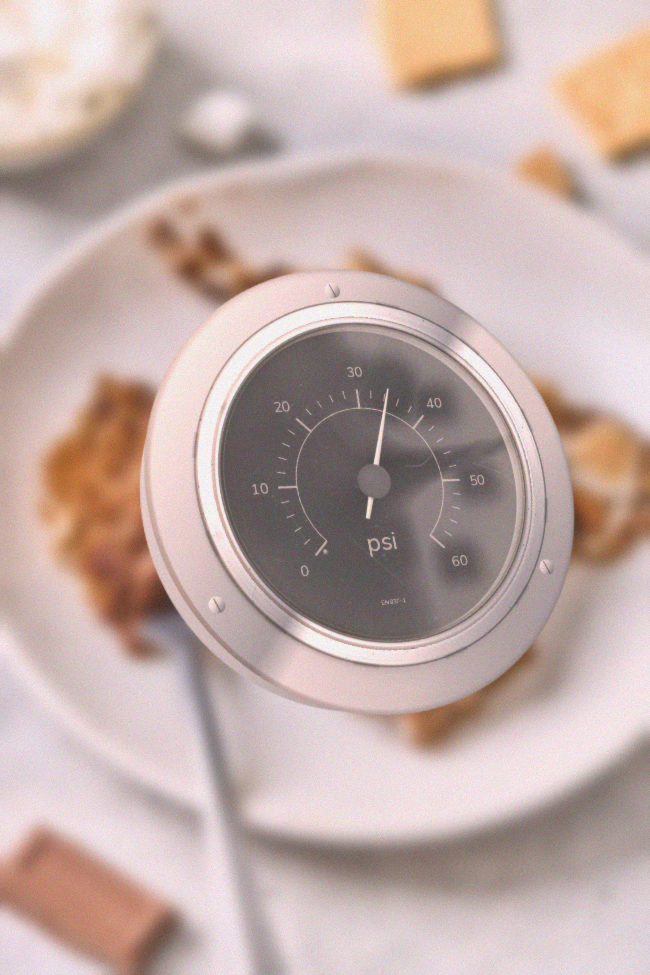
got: 34 psi
